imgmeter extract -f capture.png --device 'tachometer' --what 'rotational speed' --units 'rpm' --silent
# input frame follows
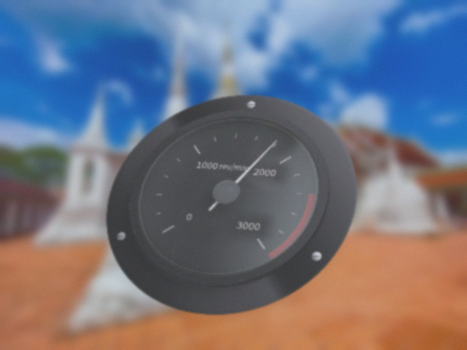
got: 1800 rpm
